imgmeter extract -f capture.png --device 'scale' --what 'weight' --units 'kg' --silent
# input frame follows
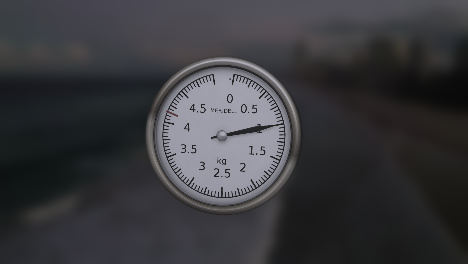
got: 1 kg
